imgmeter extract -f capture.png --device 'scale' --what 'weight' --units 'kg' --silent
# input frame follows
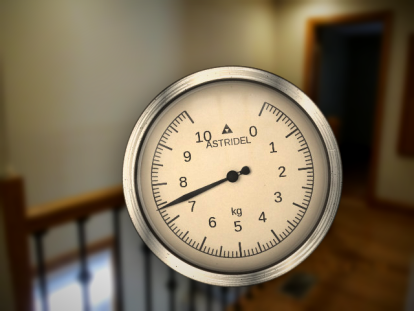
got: 7.4 kg
